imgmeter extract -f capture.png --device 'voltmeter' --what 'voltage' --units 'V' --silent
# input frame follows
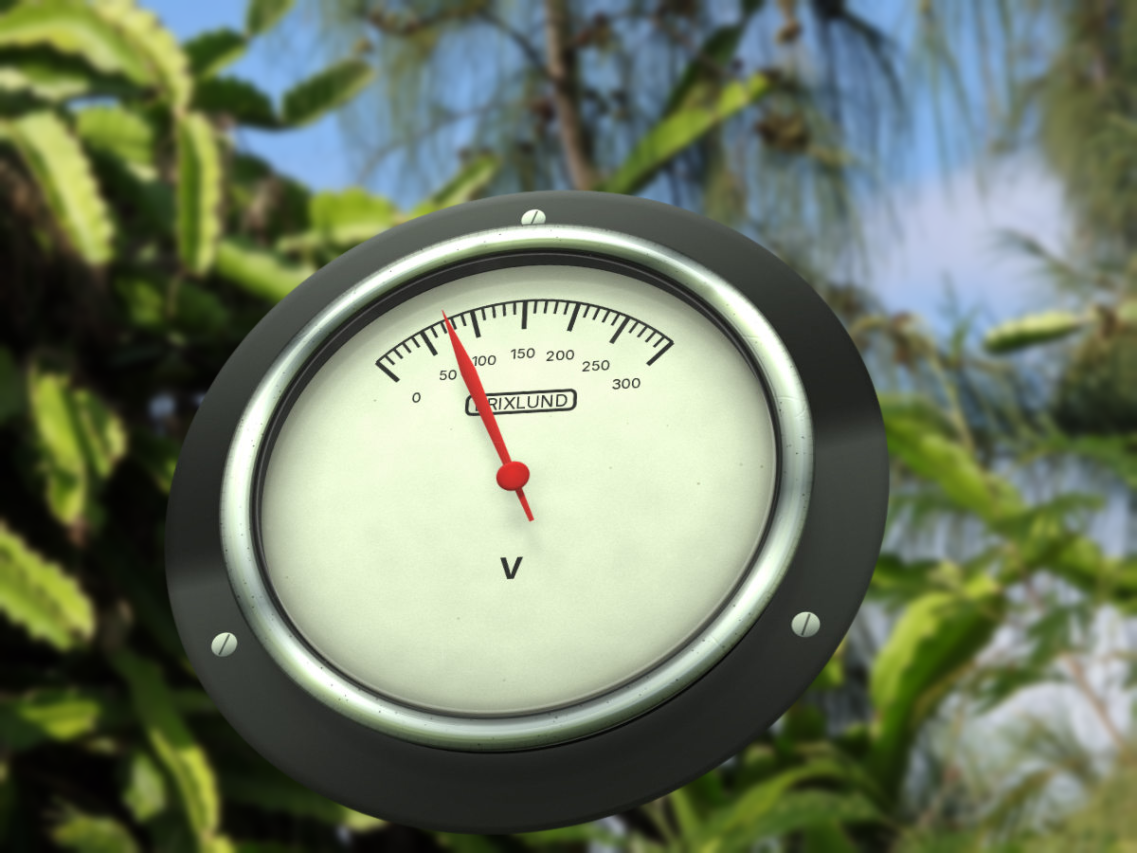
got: 75 V
